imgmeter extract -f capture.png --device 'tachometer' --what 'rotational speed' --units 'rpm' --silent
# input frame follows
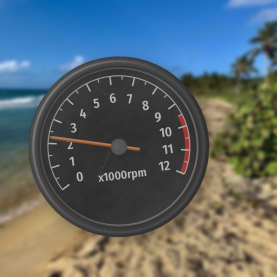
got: 2250 rpm
